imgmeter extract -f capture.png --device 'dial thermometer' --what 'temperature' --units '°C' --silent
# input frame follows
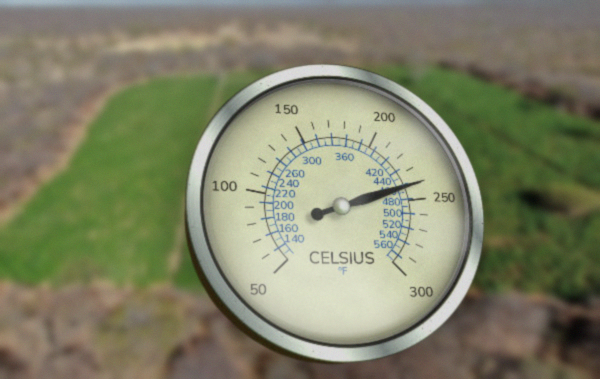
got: 240 °C
